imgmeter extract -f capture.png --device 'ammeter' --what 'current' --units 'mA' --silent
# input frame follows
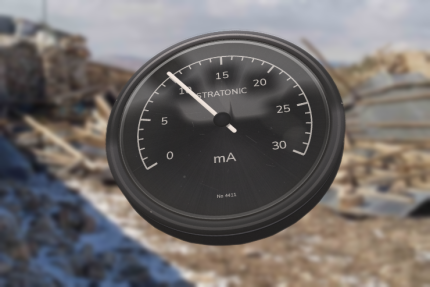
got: 10 mA
